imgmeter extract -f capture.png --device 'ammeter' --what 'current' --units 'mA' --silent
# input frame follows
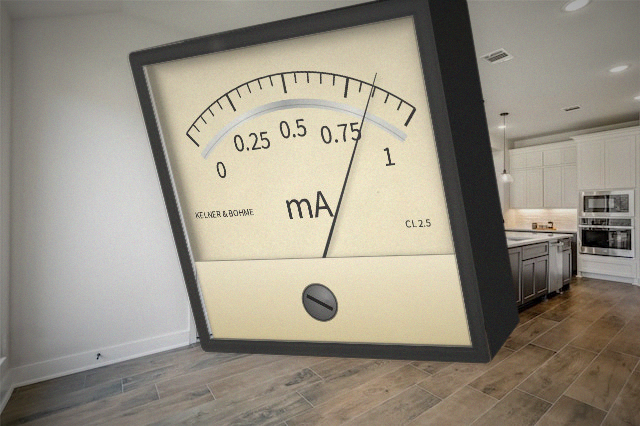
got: 0.85 mA
